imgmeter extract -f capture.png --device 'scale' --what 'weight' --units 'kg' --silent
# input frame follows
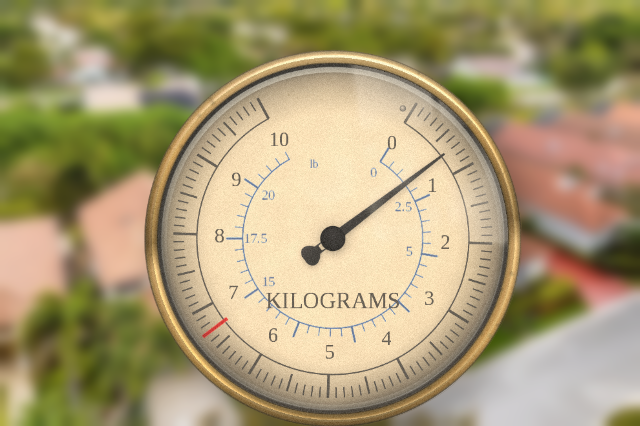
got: 0.7 kg
